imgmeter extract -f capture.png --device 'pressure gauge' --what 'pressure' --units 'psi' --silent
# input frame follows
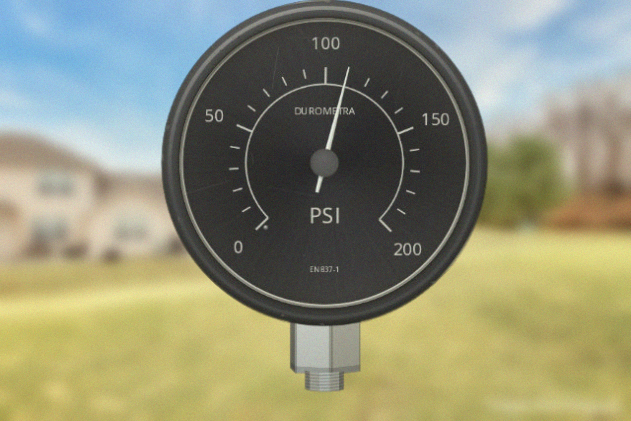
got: 110 psi
